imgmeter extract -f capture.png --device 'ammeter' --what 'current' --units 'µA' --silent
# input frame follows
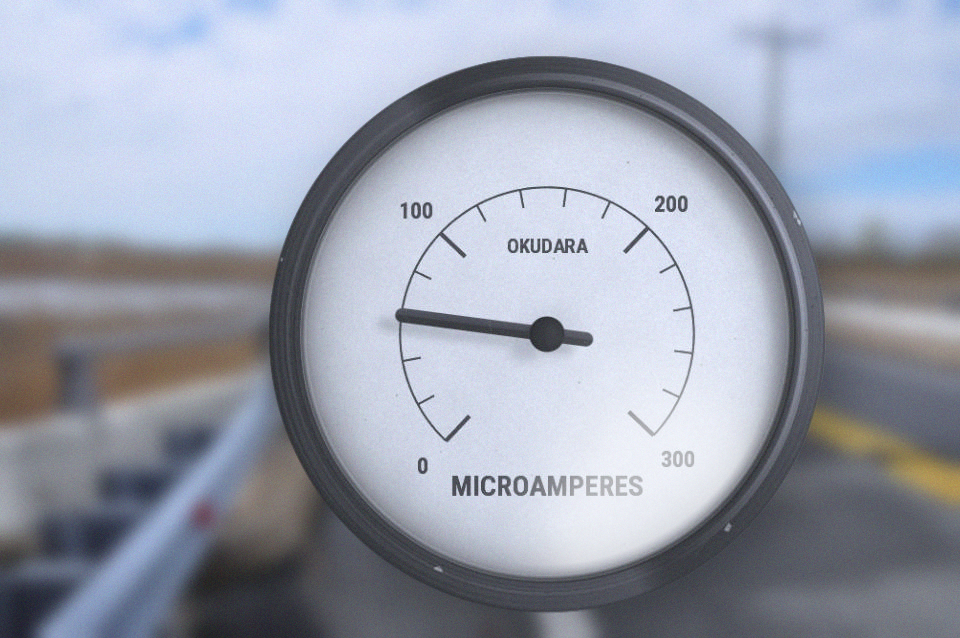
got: 60 µA
